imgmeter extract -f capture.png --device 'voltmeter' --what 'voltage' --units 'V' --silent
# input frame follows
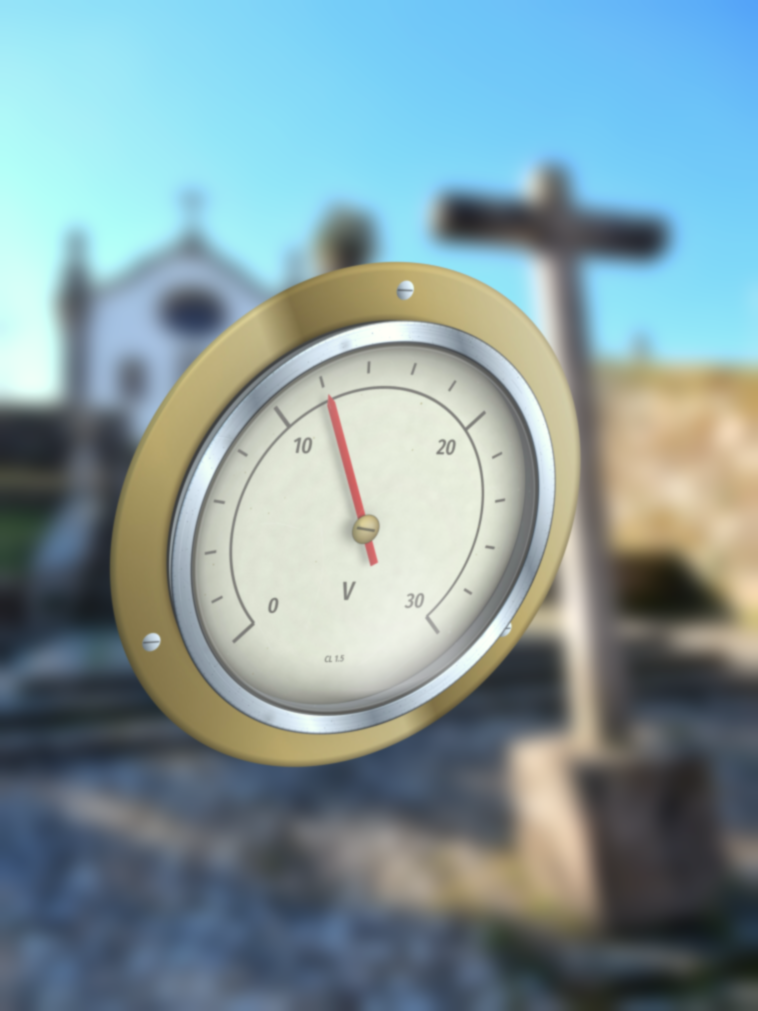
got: 12 V
